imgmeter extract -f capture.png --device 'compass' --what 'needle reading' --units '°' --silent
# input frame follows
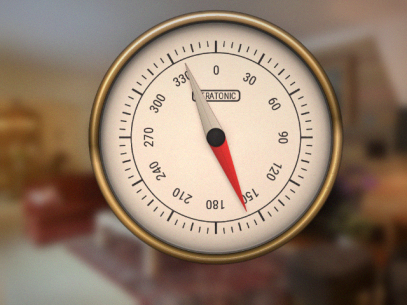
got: 157.5 °
